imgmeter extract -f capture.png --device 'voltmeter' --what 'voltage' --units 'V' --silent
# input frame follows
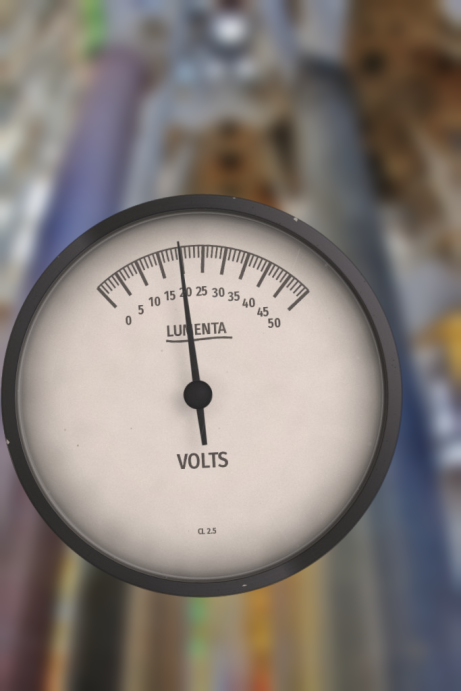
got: 20 V
